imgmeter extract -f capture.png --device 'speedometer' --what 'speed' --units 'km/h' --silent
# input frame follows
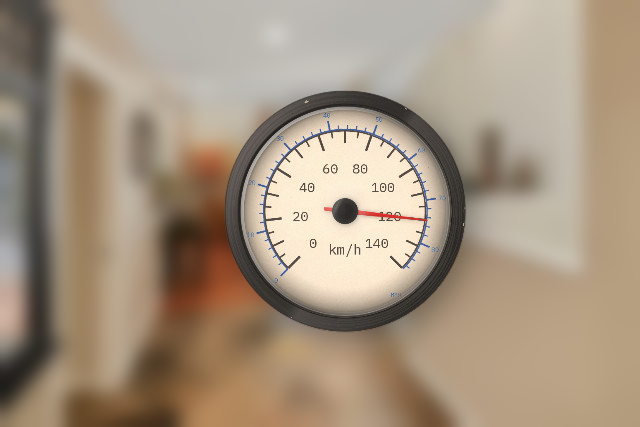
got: 120 km/h
